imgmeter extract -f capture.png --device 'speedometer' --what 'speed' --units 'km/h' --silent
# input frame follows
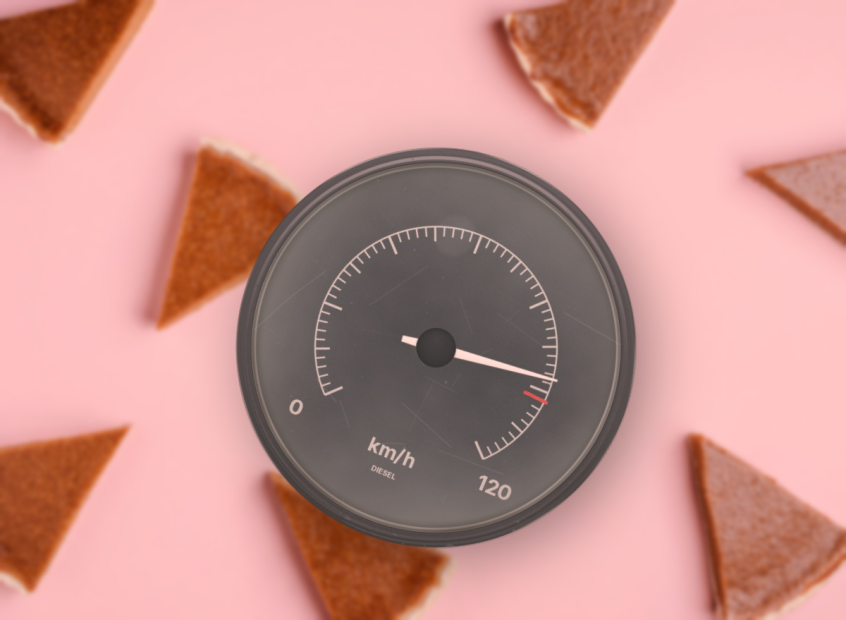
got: 97 km/h
